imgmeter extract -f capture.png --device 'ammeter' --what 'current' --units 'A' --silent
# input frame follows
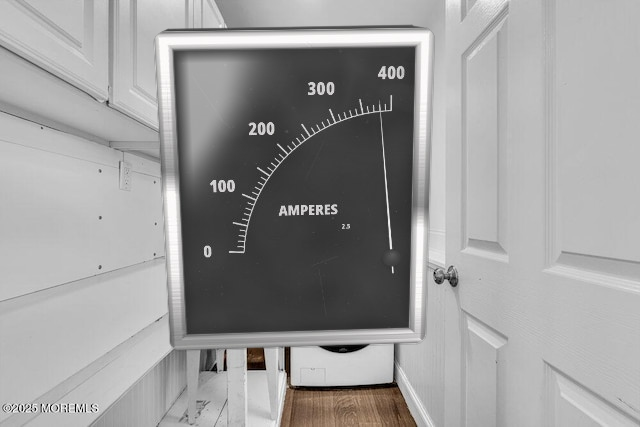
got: 380 A
